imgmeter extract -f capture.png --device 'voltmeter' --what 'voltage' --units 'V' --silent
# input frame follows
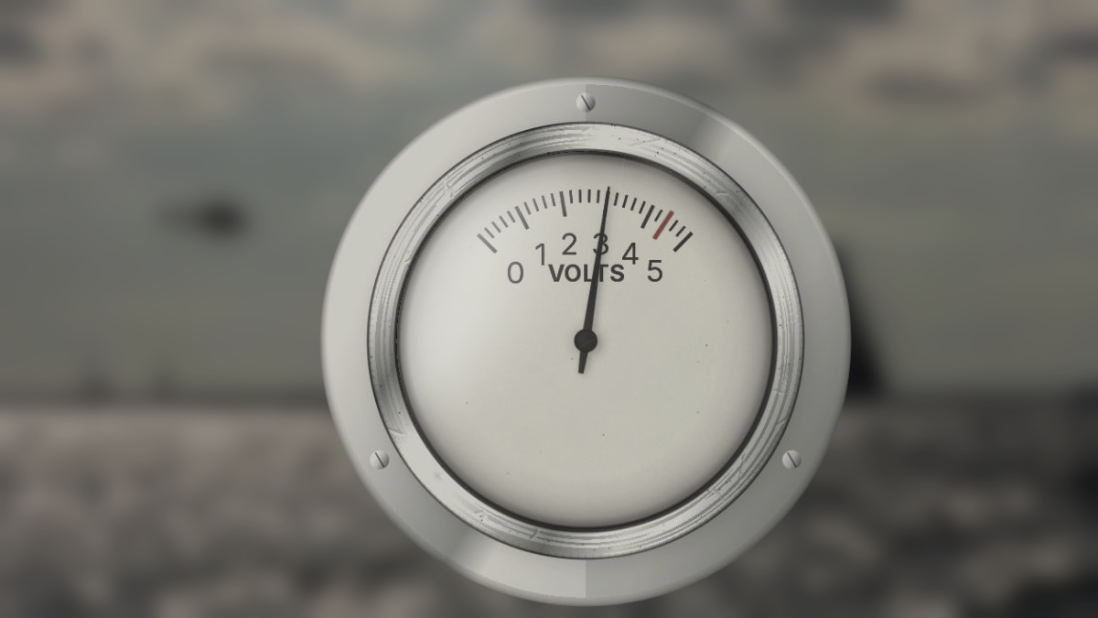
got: 3 V
